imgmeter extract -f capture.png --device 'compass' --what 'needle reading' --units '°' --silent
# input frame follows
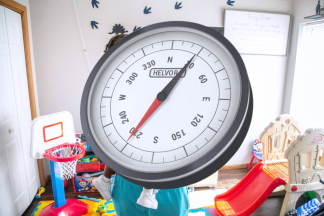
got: 210 °
